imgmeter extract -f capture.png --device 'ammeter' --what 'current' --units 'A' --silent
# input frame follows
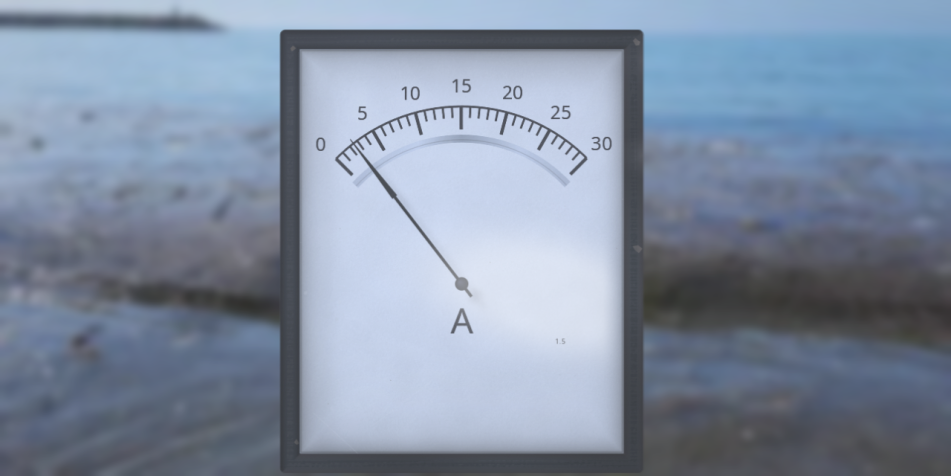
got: 2.5 A
